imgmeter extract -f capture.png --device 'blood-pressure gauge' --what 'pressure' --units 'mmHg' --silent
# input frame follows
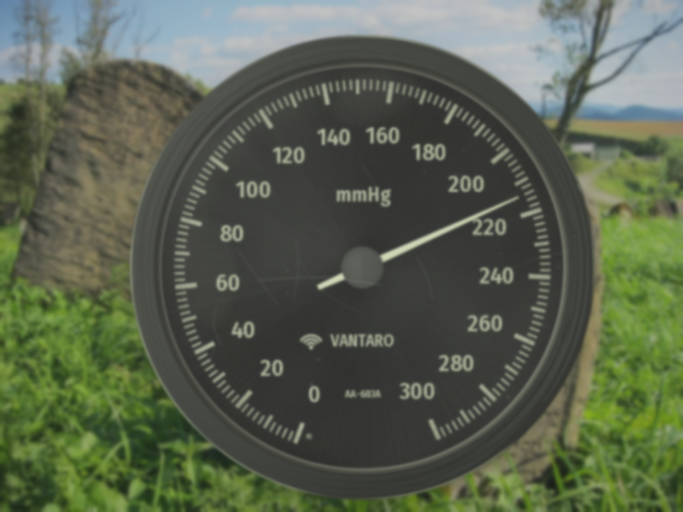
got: 214 mmHg
